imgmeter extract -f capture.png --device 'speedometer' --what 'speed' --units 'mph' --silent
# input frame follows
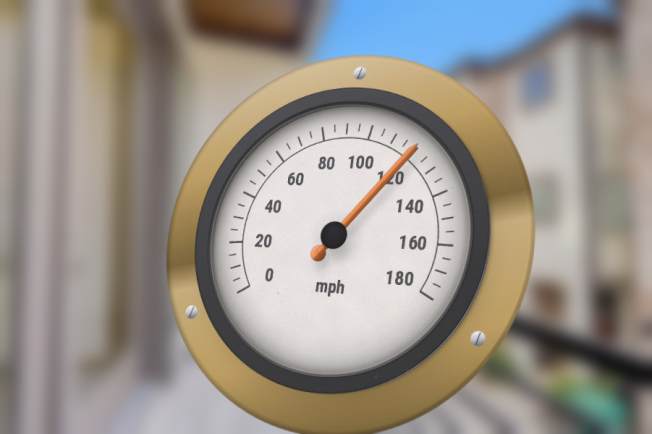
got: 120 mph
